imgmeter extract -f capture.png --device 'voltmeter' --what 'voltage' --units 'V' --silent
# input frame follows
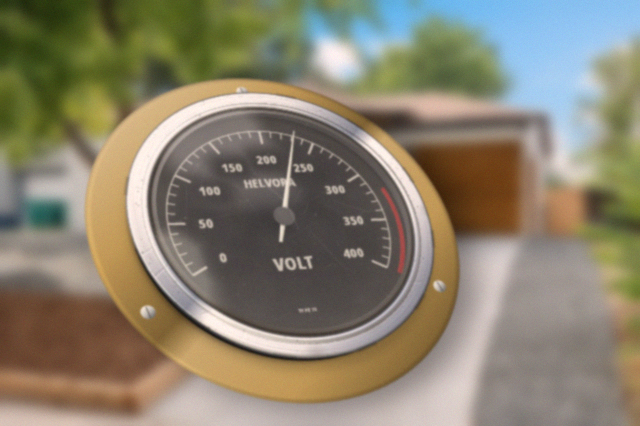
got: 230 V
